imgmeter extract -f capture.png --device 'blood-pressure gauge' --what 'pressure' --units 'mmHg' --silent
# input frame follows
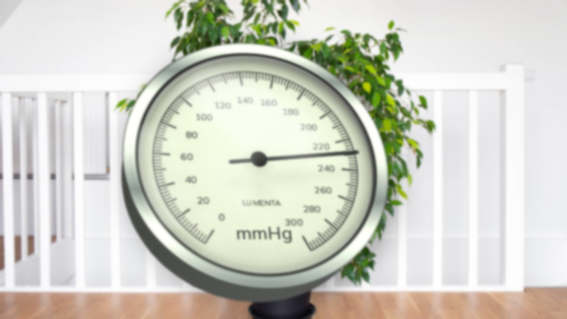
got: 230 mmHg
